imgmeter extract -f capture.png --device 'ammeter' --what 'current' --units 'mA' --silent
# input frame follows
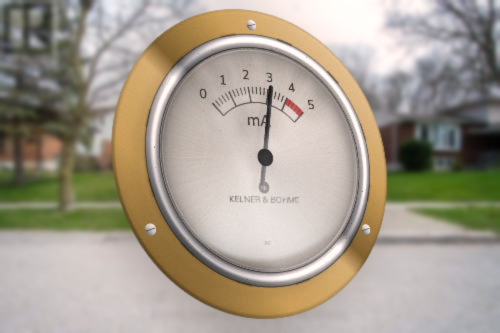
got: 3 mA
